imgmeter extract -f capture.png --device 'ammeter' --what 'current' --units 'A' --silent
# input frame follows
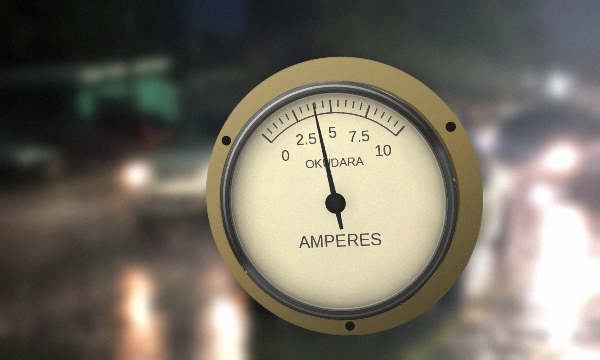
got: 4 A
